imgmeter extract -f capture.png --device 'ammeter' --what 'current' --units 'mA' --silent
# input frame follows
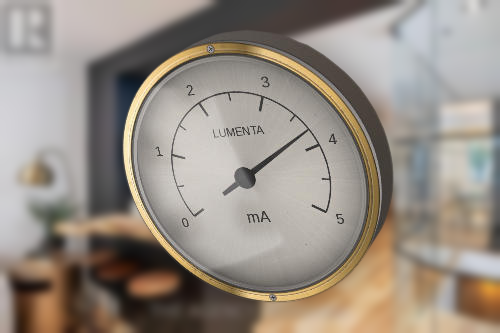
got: 3.75 mA
